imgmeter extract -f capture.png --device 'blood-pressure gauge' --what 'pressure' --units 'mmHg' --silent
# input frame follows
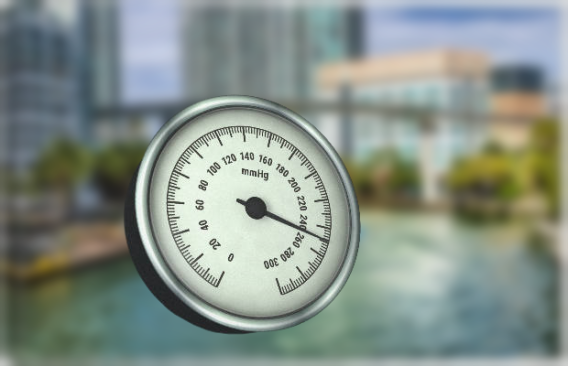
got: 250 mmHg
